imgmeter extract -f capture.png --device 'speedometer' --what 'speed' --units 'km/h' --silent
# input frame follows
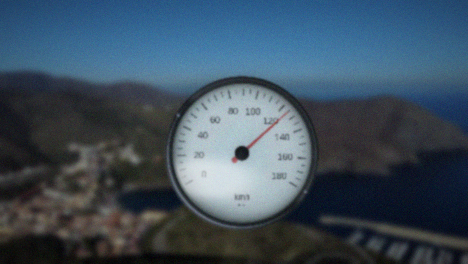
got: 125 km/h
